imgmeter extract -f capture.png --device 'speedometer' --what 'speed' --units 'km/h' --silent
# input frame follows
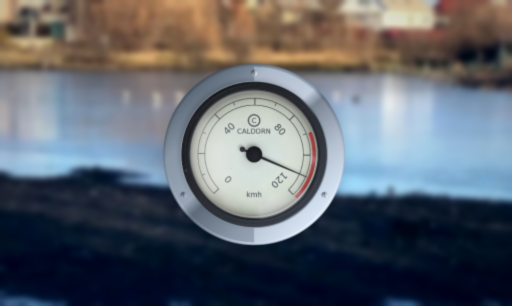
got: 110 km/h
